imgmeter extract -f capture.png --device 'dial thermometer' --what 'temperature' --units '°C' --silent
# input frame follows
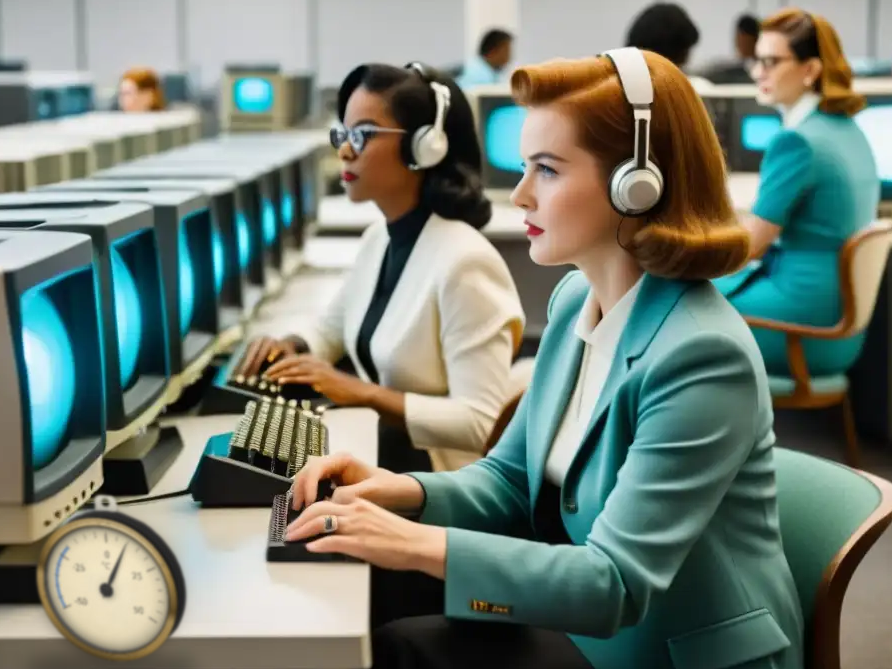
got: 10 °C
